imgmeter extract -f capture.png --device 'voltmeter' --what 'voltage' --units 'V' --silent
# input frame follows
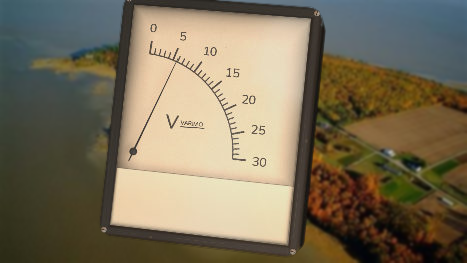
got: 6 V
